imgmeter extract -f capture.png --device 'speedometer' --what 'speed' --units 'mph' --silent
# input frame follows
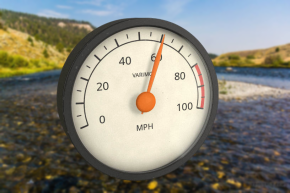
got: 60 mph
